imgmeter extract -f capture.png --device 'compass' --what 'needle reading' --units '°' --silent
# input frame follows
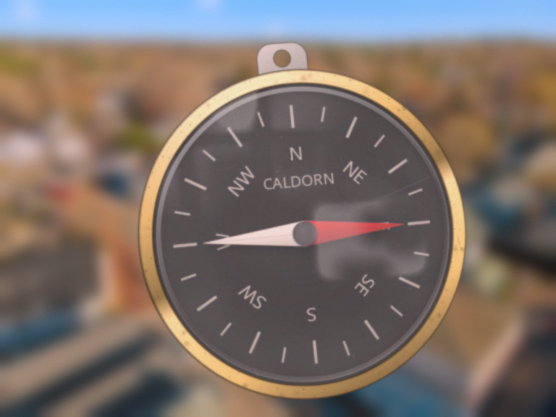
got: 90 °
